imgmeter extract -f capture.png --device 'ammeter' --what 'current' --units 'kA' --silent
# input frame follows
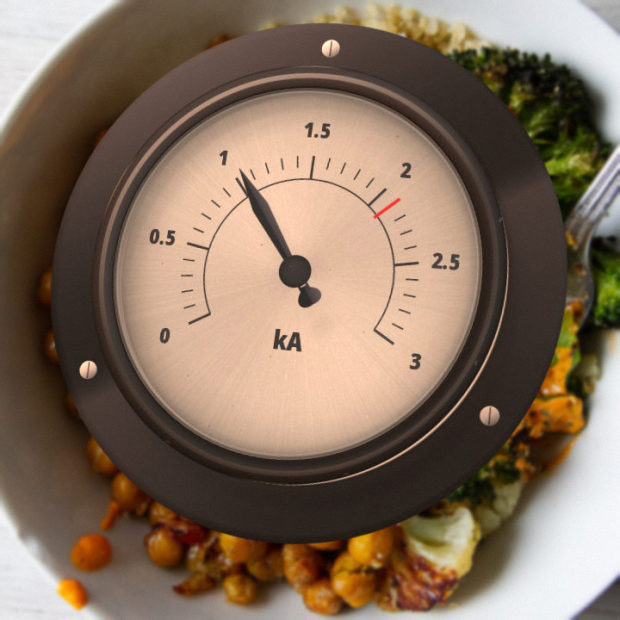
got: 1.05 kA
